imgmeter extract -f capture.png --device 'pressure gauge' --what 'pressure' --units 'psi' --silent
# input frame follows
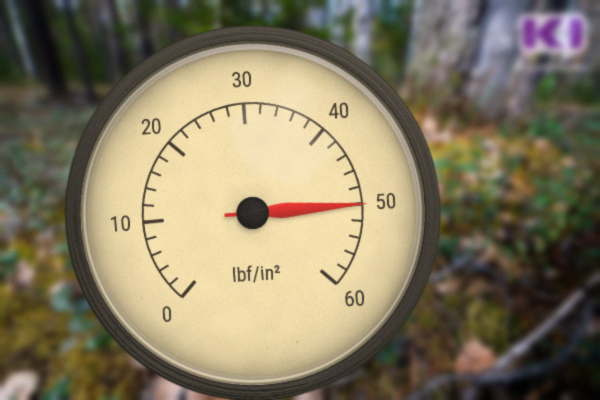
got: 50 psi
